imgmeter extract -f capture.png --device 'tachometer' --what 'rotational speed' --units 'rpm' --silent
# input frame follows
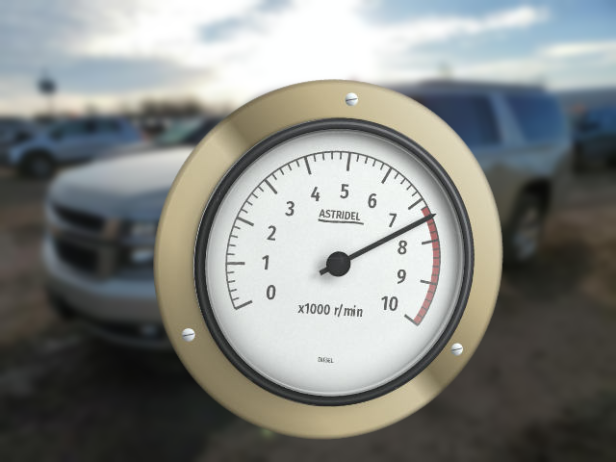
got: 7400 rpm
